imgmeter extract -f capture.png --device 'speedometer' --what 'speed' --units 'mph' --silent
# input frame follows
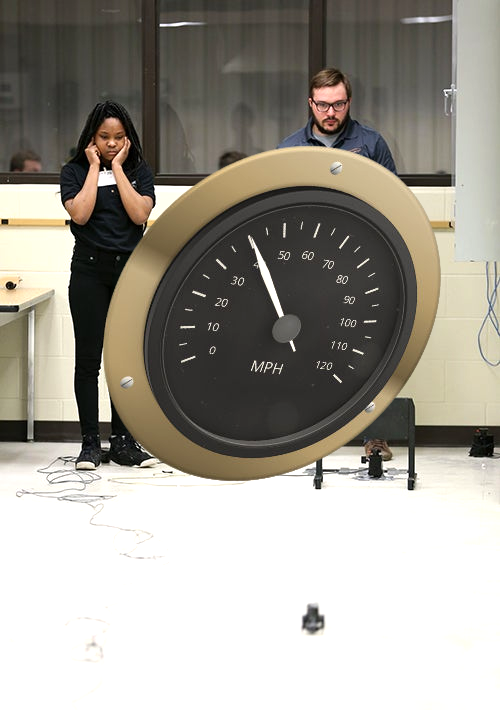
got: 40 mph
